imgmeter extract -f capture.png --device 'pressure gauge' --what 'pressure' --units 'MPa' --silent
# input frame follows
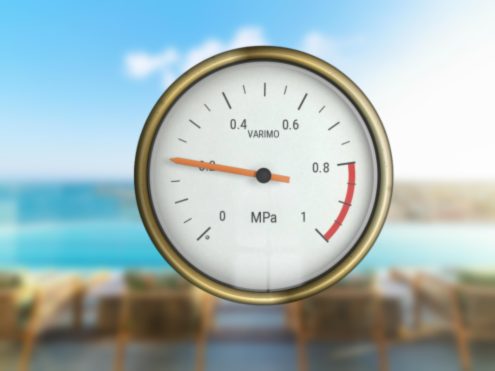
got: 0.2 MPa
